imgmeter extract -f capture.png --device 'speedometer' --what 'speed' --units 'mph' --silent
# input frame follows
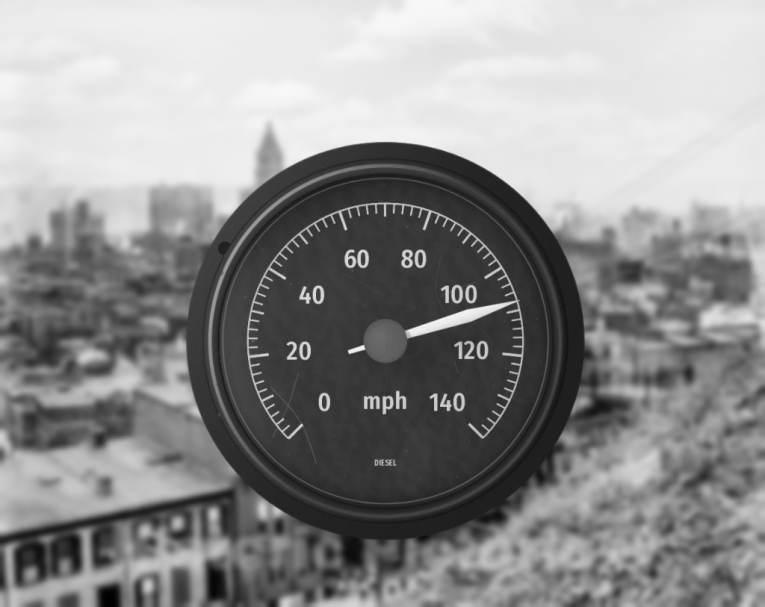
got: 108 mph
